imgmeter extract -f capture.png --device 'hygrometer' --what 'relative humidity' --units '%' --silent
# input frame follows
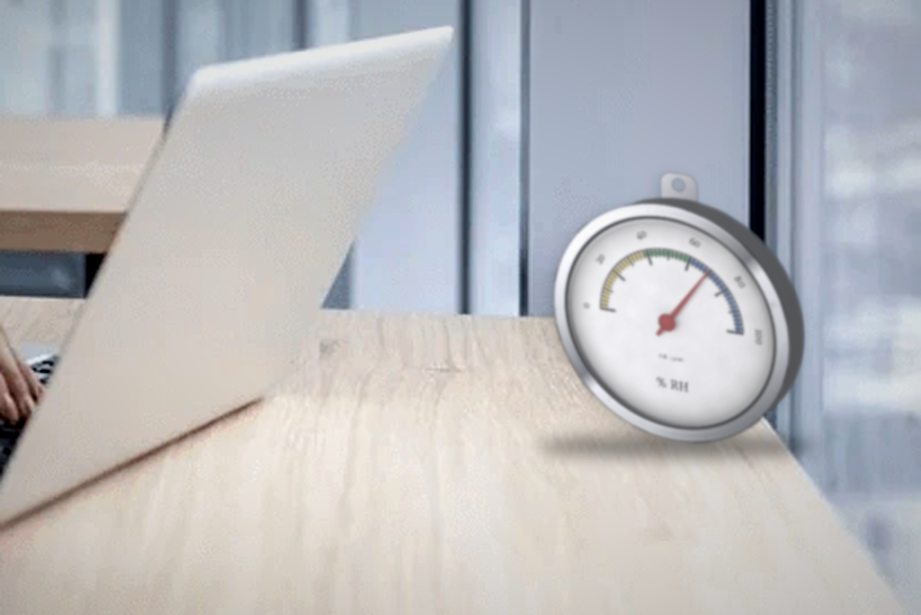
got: 70 %
